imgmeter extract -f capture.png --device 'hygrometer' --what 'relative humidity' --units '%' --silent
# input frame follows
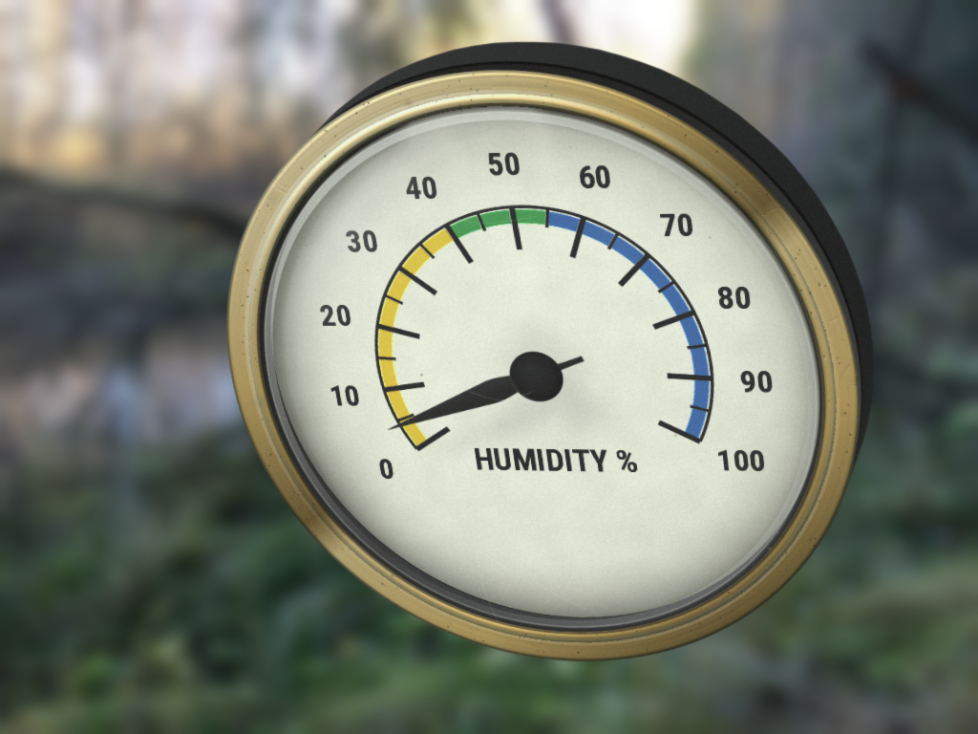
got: 5 %
